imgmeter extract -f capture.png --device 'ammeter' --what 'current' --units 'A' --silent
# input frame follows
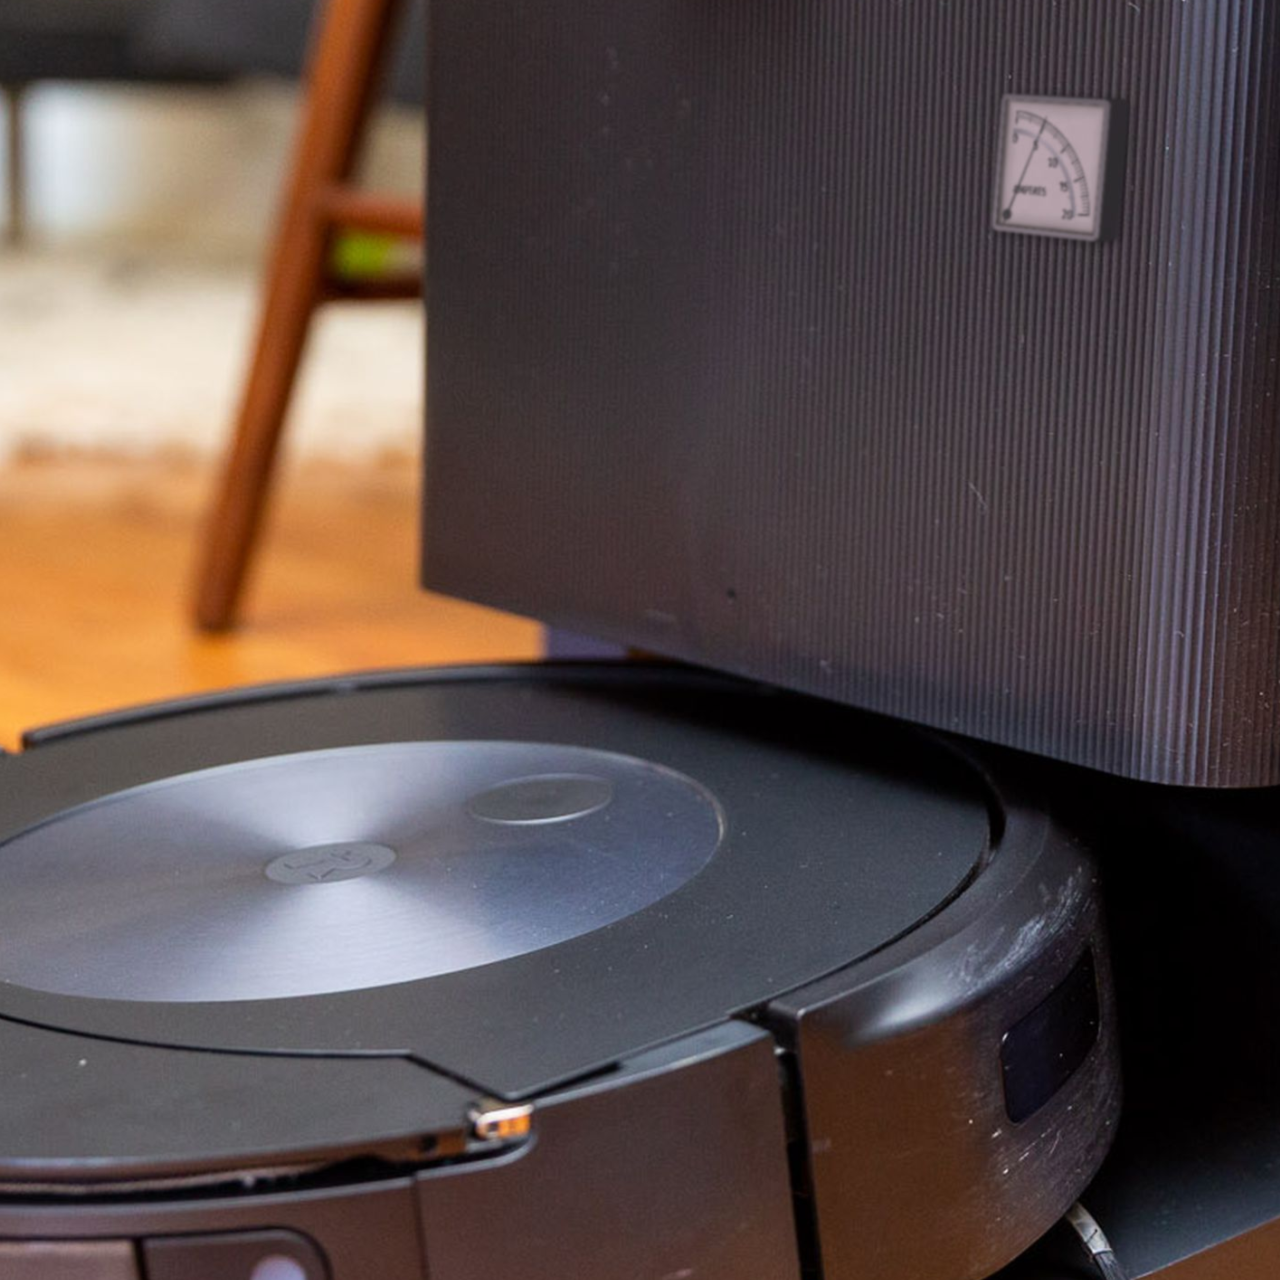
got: 5 A
